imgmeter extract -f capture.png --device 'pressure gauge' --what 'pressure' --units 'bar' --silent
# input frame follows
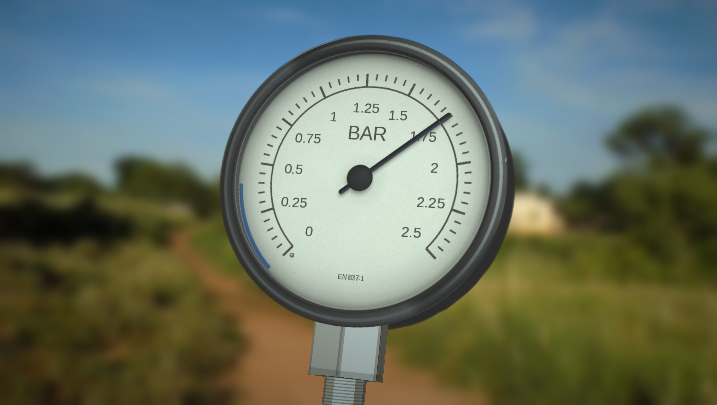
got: 1.75 bar
